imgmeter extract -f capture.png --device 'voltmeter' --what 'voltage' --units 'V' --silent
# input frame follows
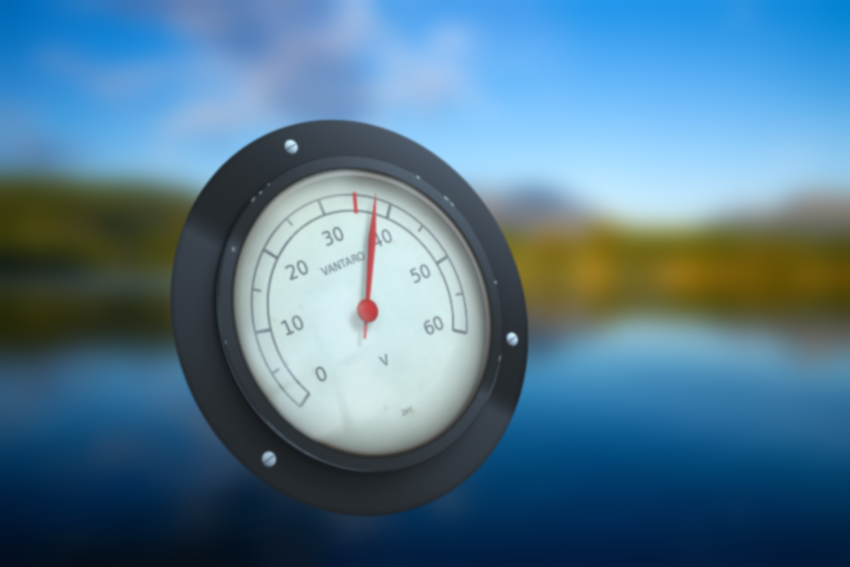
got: 37.5 V
